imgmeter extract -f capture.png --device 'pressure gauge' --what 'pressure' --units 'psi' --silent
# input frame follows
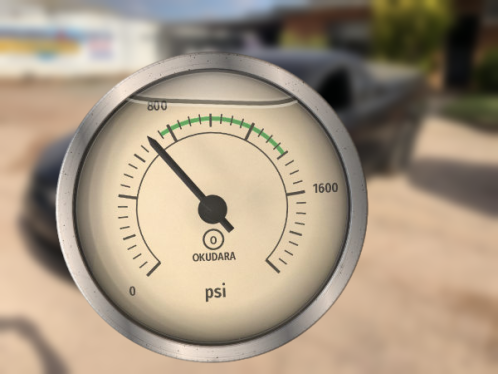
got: 700 psi
